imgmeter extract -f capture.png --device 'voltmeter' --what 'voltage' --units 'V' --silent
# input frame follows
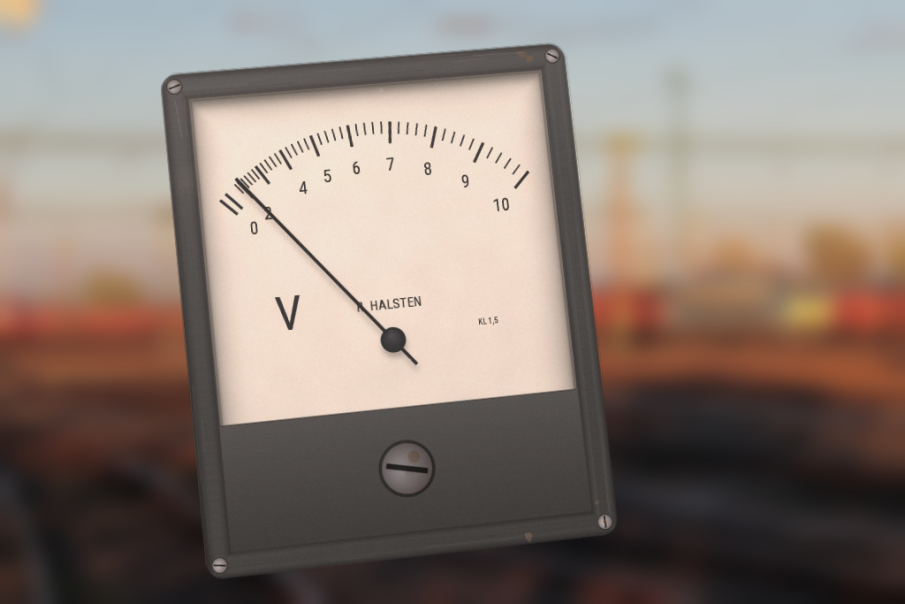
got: 2 V
